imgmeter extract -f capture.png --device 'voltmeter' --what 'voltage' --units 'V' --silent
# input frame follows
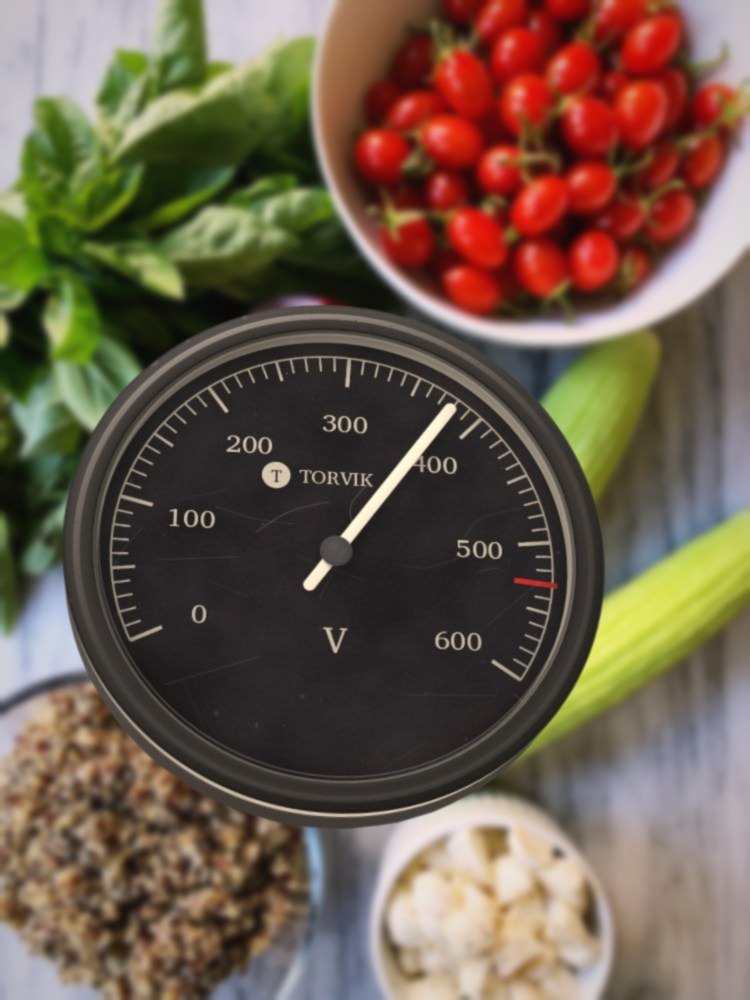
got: 380 V
